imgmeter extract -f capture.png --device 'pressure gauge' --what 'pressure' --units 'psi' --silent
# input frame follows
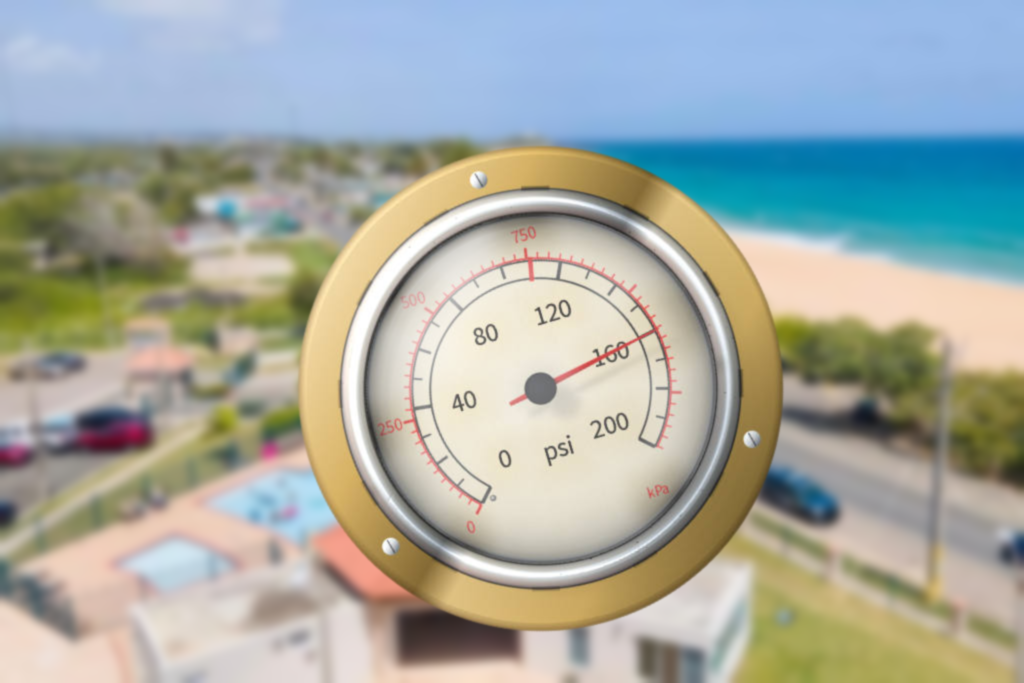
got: 160 psi
